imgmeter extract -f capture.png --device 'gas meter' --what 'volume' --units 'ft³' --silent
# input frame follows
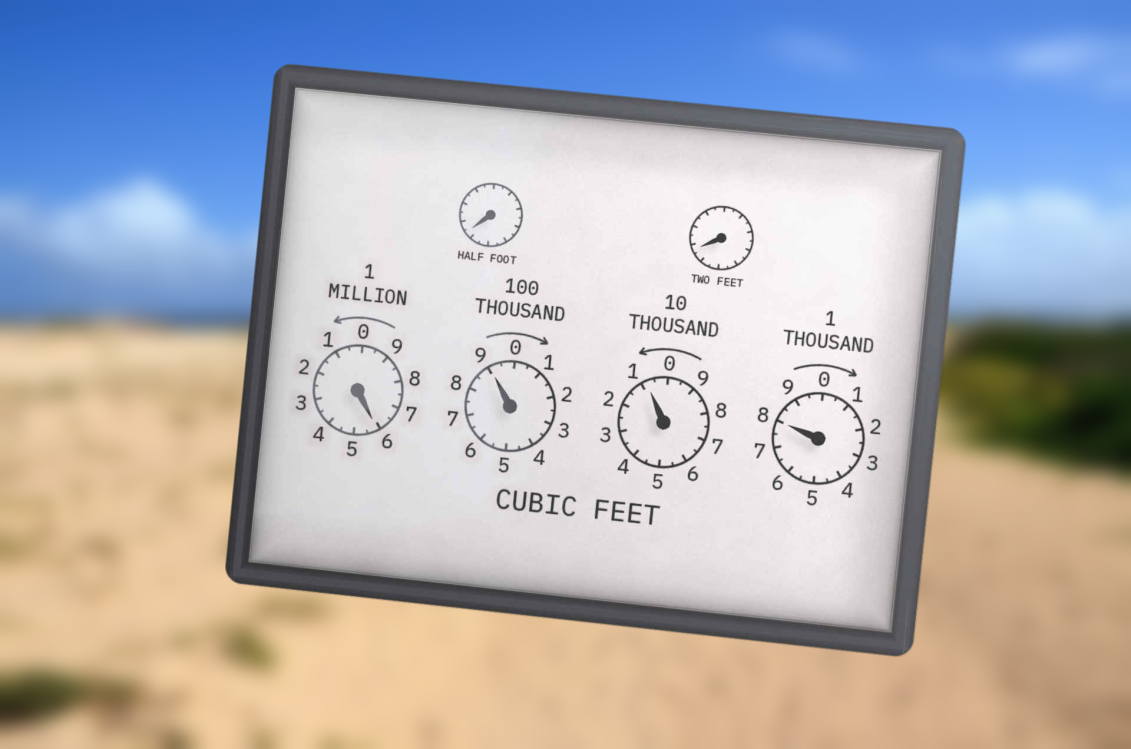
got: 590800 ft³
